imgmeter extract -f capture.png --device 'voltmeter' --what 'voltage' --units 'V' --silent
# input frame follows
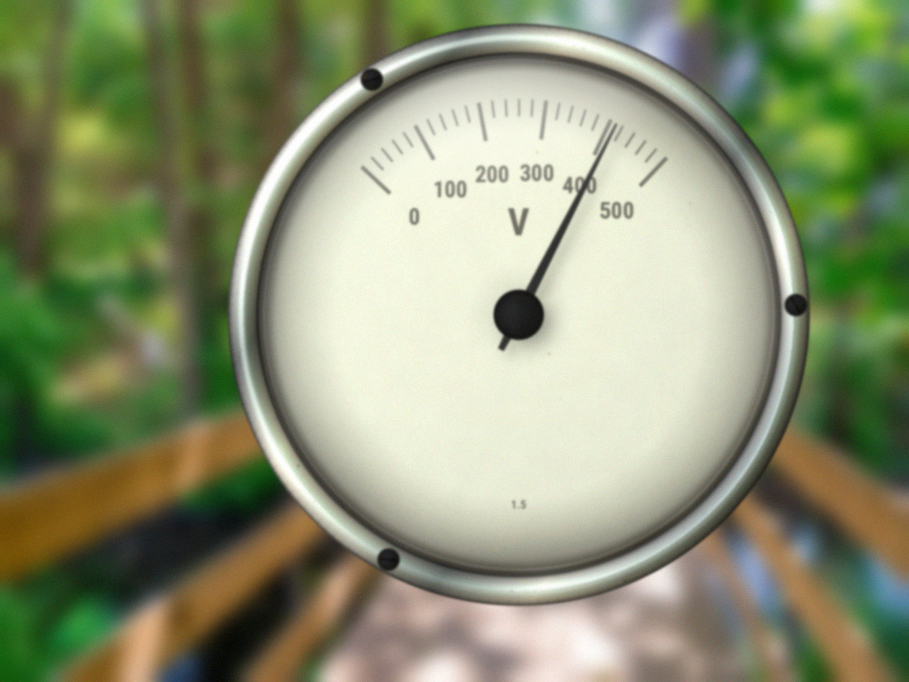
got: 410 V
